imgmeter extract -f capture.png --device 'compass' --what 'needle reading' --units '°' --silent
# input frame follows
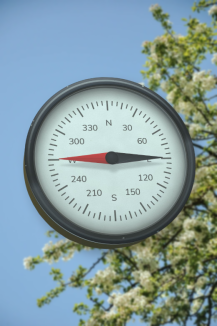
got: 270 °
